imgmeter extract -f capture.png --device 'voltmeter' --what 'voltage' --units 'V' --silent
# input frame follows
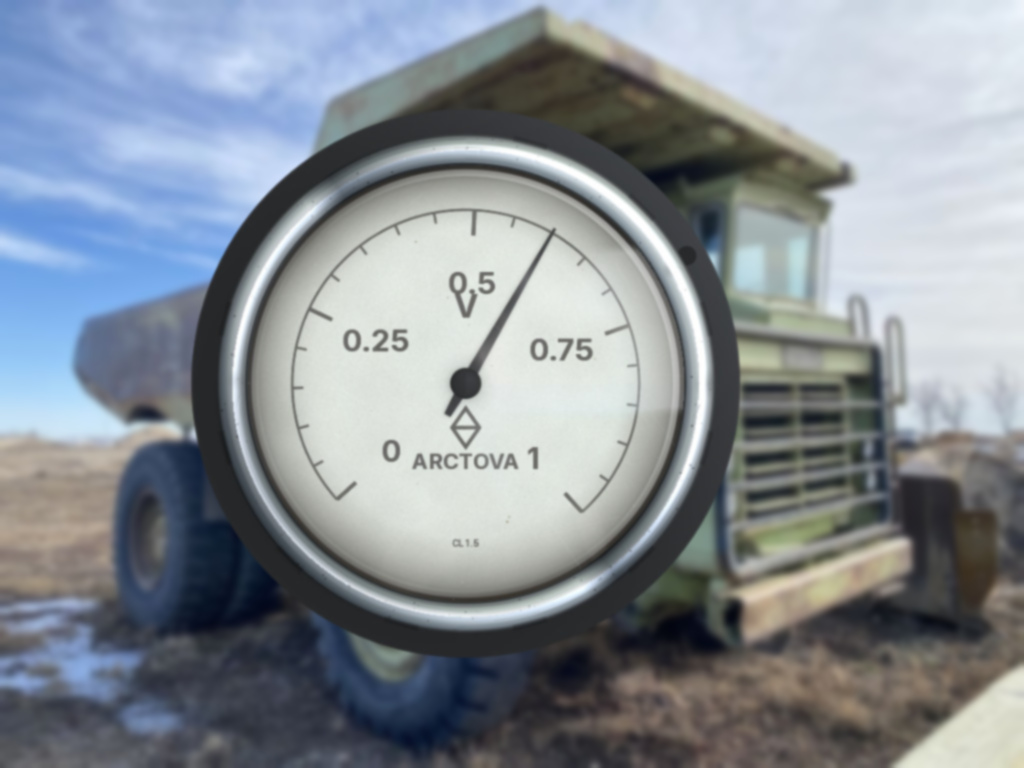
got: 0.6 V
